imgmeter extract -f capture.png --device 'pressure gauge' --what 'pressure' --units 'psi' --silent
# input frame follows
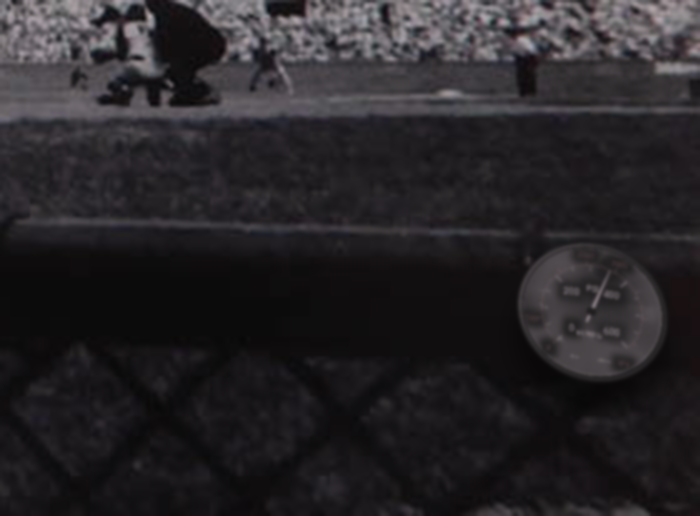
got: 350 psi
